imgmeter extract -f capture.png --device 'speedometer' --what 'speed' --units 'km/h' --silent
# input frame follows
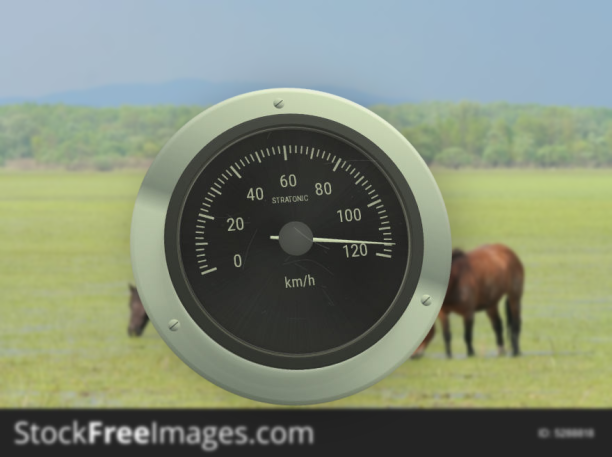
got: 116 km/h
